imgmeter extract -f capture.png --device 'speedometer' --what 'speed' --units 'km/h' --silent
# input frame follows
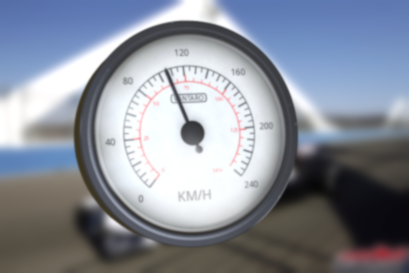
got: 105 km/h
